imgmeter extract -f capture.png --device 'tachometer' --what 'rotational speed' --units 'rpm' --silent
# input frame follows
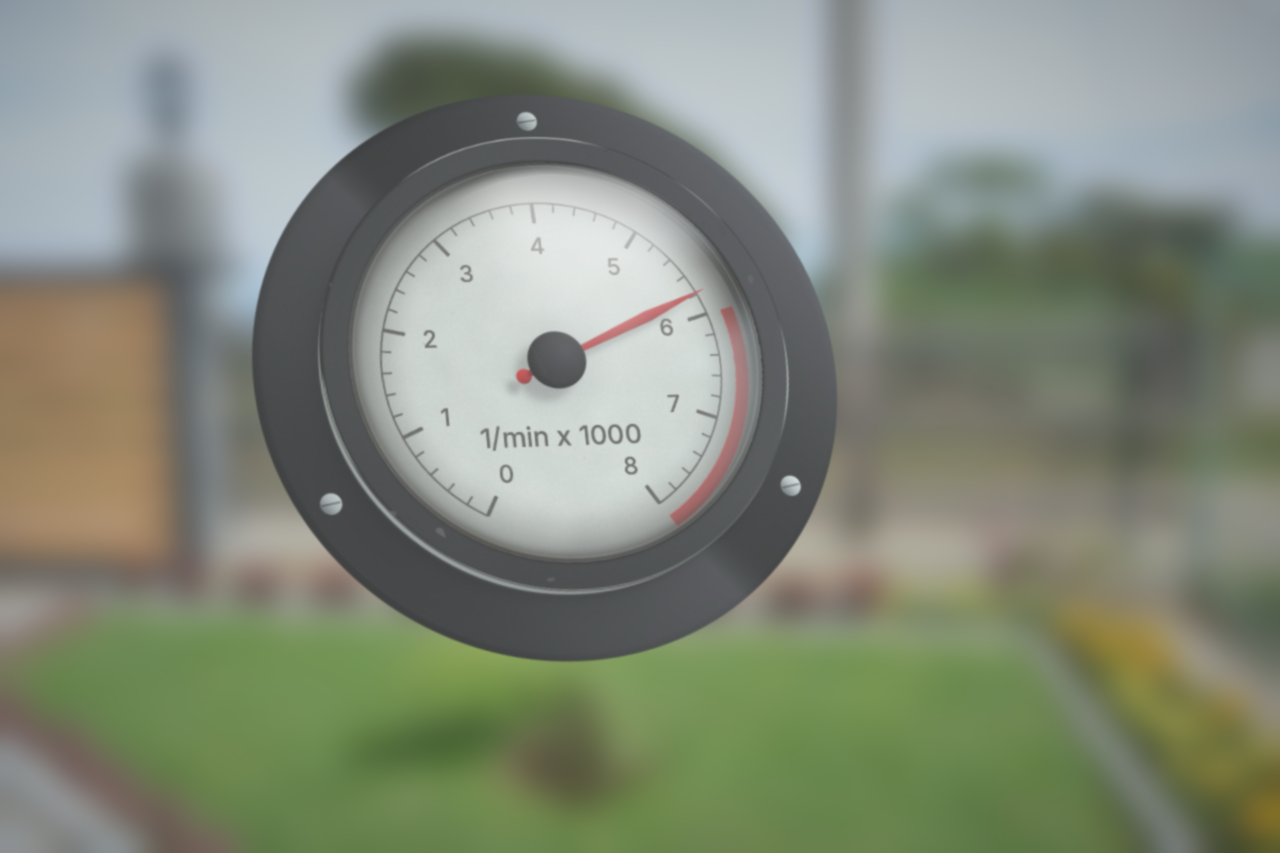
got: 5800 rpm
